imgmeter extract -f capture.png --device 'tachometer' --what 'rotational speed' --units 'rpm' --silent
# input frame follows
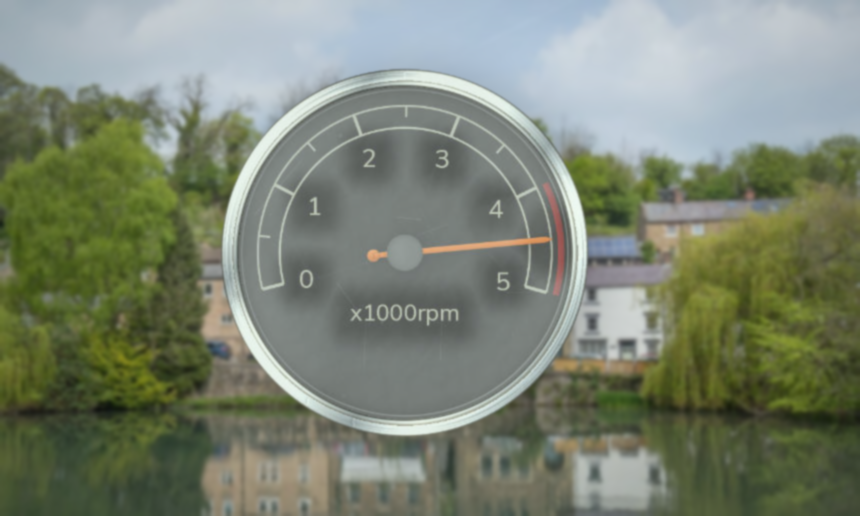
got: 4500 rpm
